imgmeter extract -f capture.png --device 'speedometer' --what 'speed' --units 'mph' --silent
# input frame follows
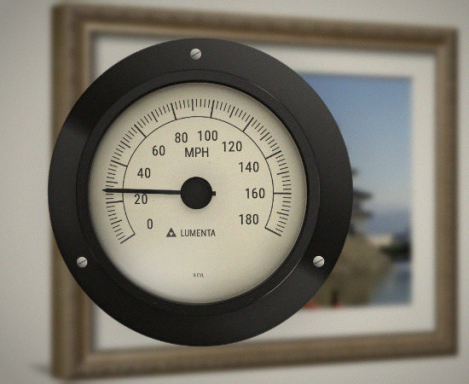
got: 26 mph
